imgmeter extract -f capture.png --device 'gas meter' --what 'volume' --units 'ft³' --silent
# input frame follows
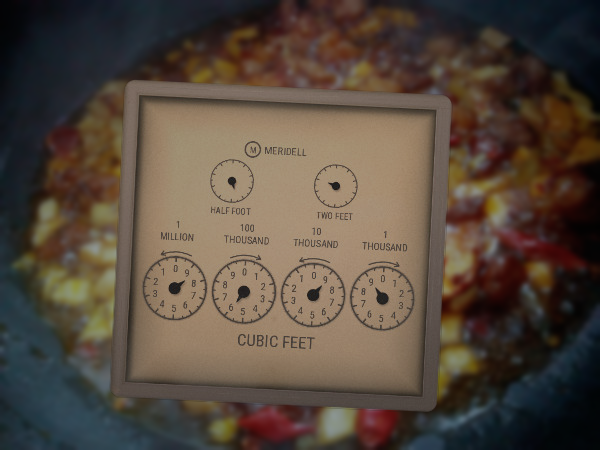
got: 858900 ft³
